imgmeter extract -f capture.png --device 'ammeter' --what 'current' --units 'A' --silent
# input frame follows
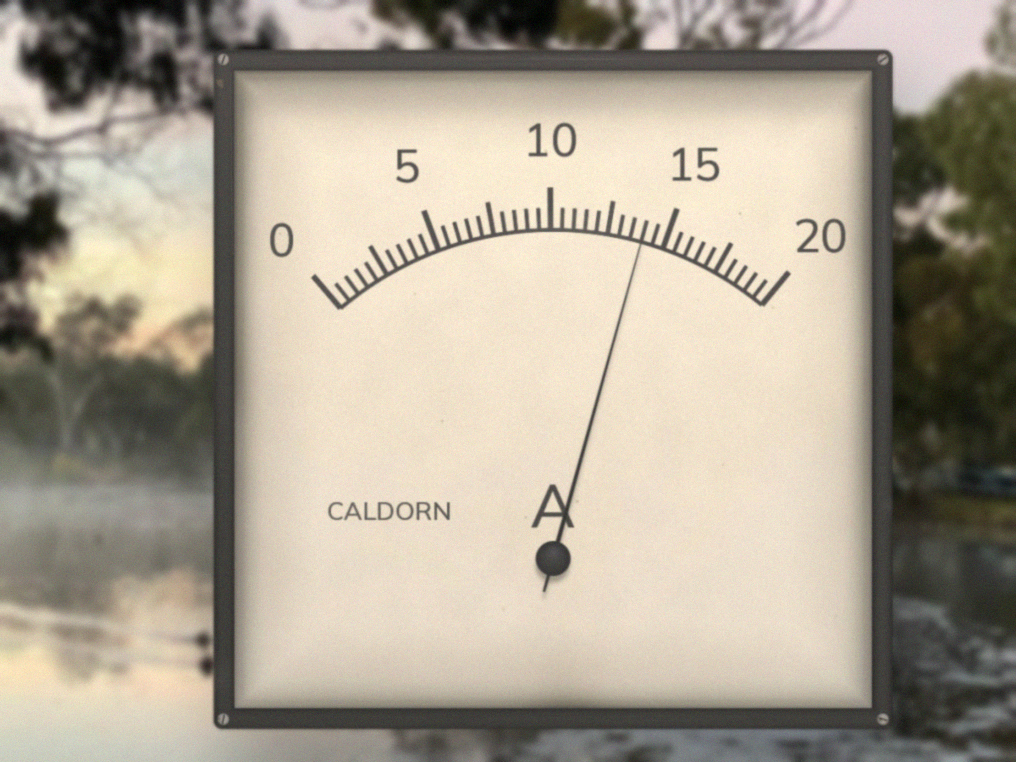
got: 14 A
